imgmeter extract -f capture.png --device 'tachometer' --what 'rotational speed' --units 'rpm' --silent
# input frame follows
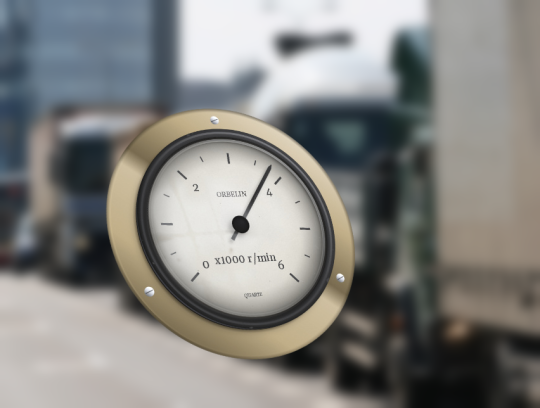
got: 3750 rpm
